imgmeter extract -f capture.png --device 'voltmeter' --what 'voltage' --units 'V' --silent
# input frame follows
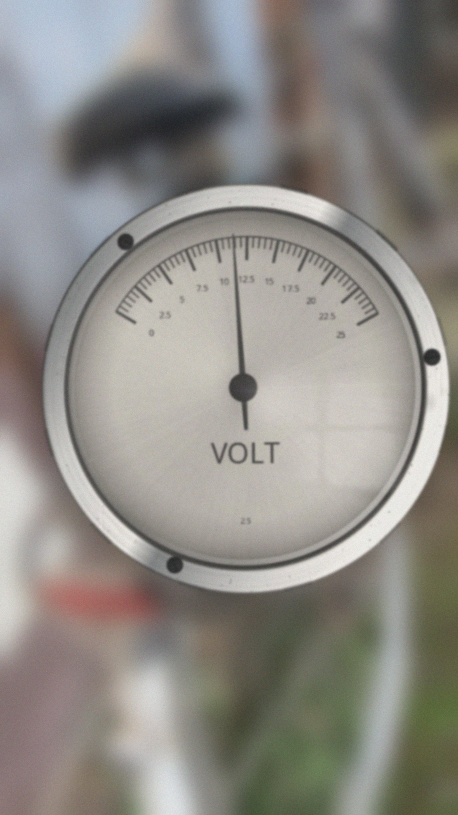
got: 11.5 V
